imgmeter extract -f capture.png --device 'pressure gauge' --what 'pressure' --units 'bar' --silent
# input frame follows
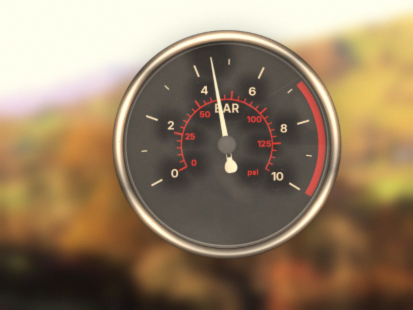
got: 4.5 bar
